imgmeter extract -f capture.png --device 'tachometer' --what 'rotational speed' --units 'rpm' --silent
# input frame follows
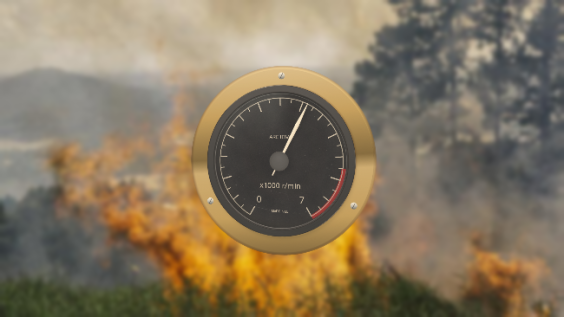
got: 4125 rpm
